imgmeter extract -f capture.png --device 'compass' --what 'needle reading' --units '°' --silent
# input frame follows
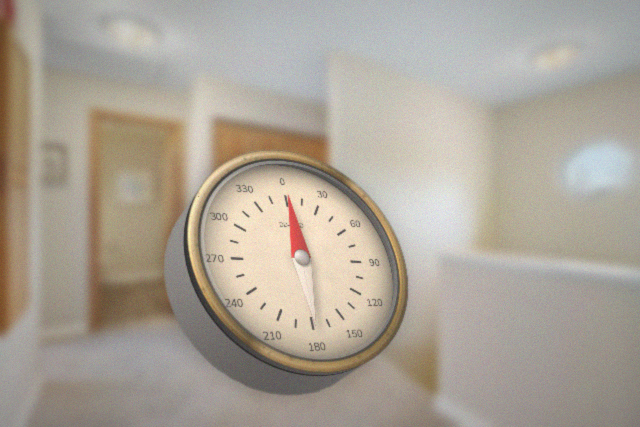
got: 0 °
